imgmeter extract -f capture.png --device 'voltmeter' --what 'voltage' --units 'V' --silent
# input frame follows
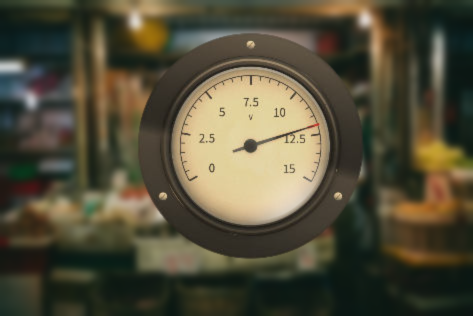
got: 12 V
